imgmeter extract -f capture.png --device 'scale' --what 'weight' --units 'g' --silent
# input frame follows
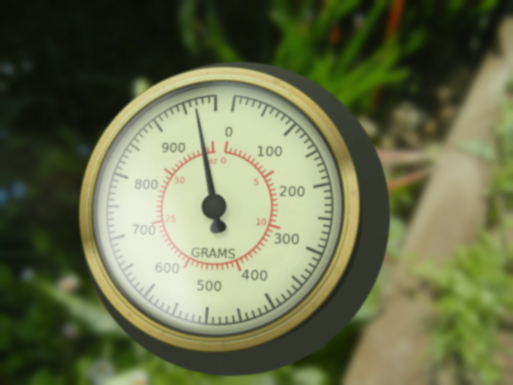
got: 970 g
